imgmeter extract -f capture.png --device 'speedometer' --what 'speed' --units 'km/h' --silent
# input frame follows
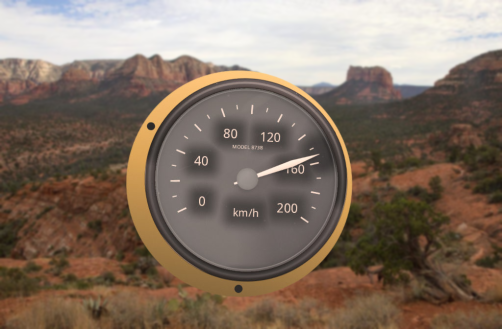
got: 155 km/h
